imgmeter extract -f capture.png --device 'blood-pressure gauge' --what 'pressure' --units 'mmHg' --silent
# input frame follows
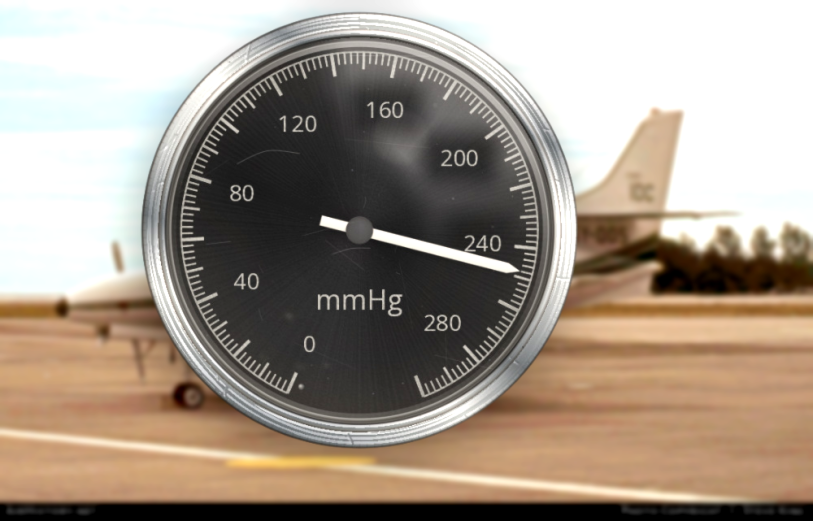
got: 248 mmHg
